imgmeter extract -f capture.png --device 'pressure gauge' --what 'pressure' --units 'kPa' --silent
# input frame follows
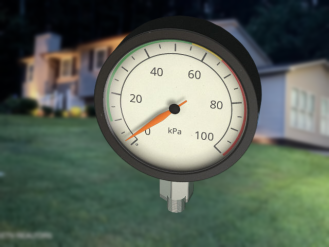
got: 2.5 kPa
